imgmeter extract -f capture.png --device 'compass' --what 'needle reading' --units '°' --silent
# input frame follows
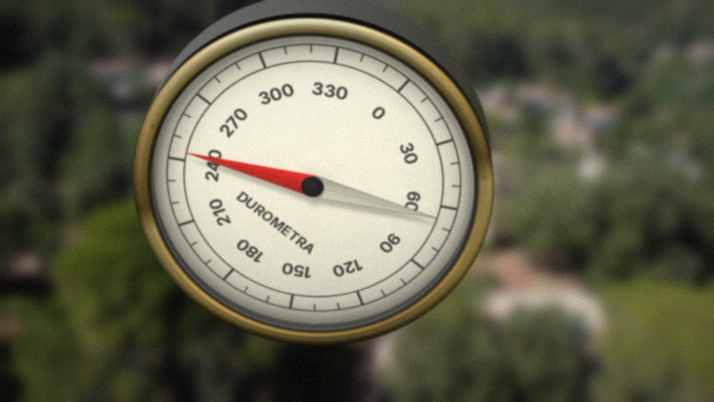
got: 245 °
